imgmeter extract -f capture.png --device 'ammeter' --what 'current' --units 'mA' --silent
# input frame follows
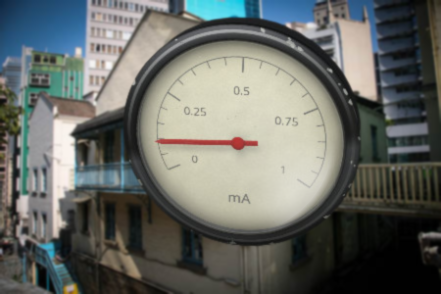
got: 0.1 mA
